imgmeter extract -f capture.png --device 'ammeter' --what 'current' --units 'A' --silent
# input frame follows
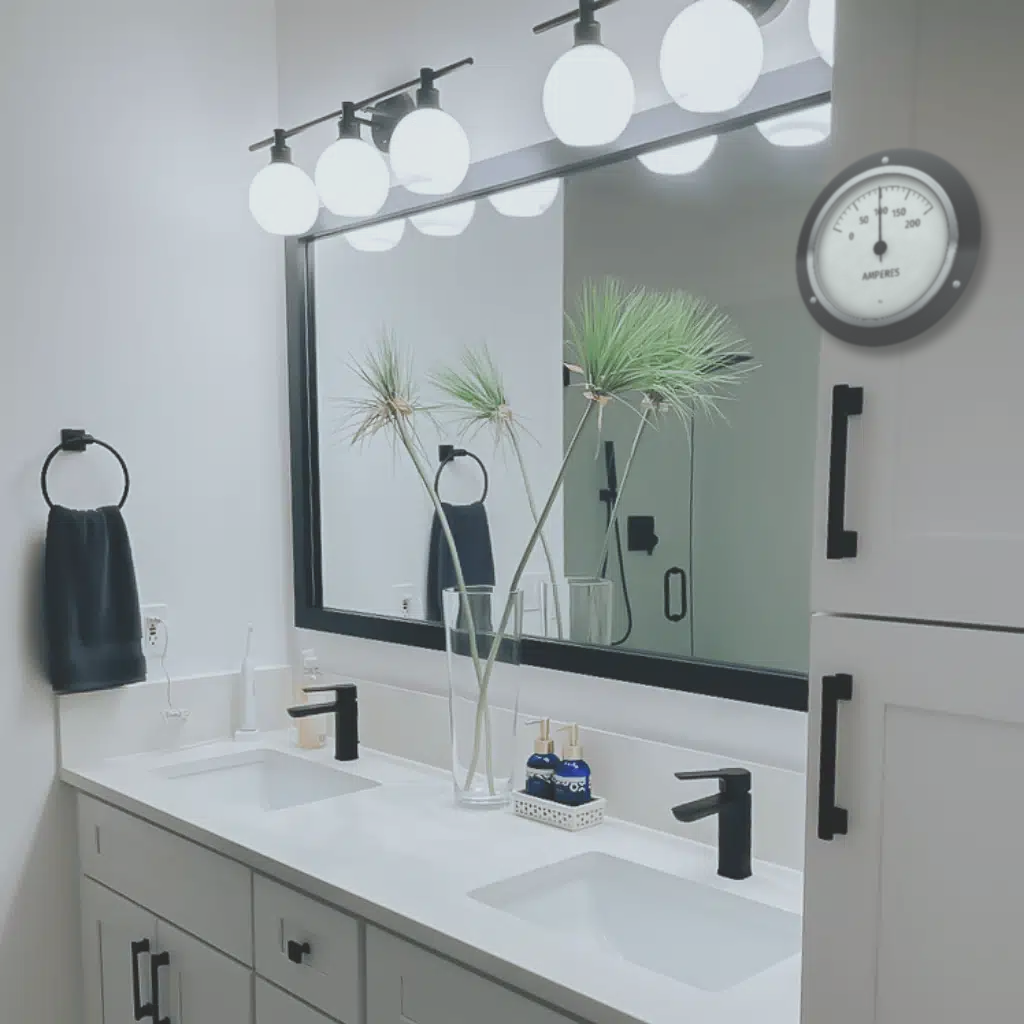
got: 100 A
